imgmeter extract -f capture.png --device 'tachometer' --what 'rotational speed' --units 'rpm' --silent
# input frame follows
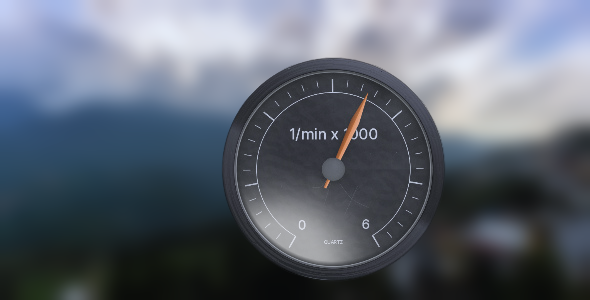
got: 3500 rpm
